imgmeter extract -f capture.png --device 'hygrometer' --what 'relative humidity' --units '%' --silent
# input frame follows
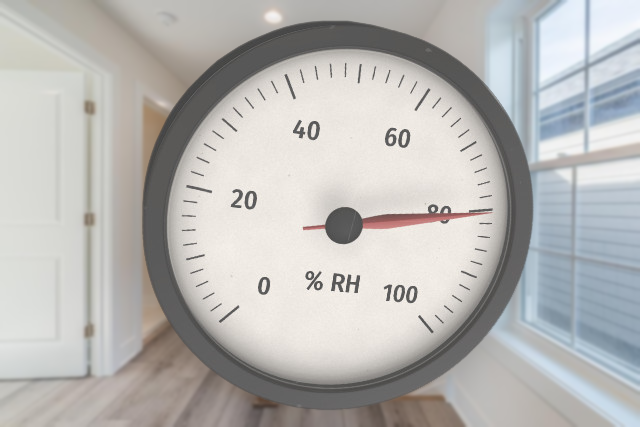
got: 80 %
